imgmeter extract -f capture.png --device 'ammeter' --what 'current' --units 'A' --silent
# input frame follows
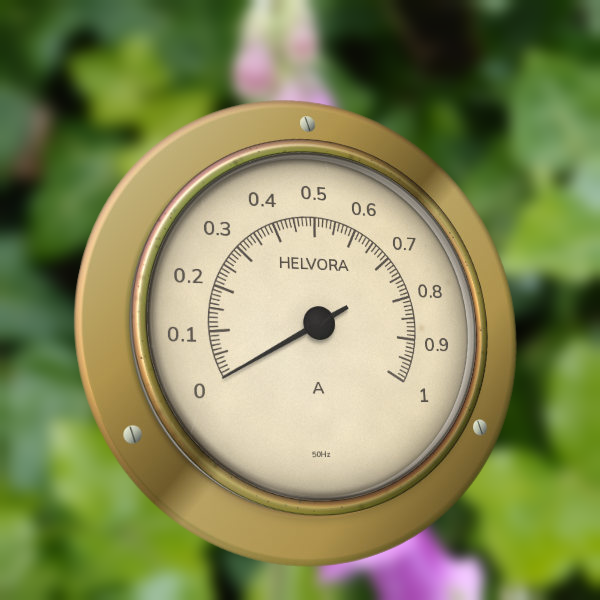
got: 0 A
